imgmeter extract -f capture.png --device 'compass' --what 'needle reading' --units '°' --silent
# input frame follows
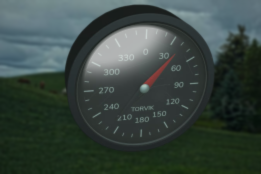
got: 40 °
